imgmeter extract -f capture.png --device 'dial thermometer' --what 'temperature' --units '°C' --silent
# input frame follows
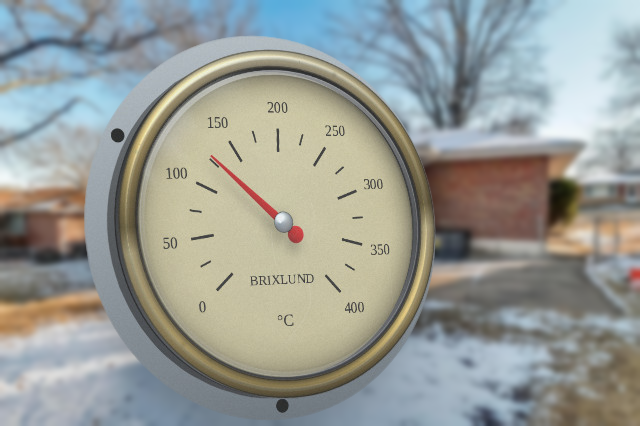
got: 125 °C
